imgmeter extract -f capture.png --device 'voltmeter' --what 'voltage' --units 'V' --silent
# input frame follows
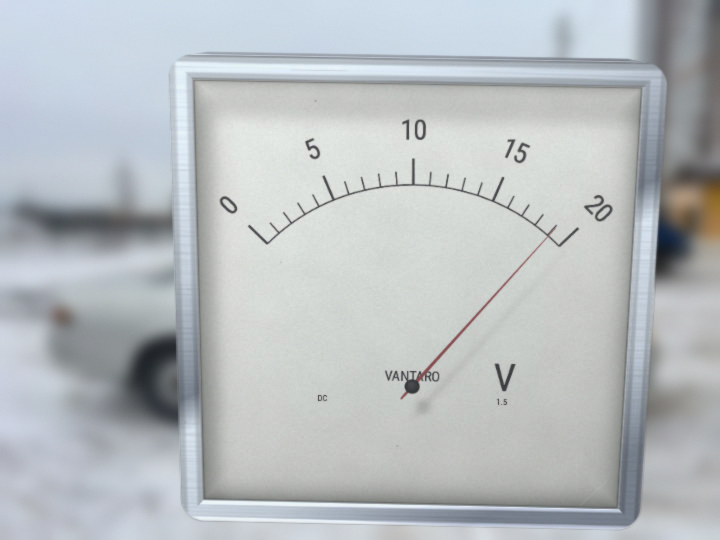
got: 19 V
